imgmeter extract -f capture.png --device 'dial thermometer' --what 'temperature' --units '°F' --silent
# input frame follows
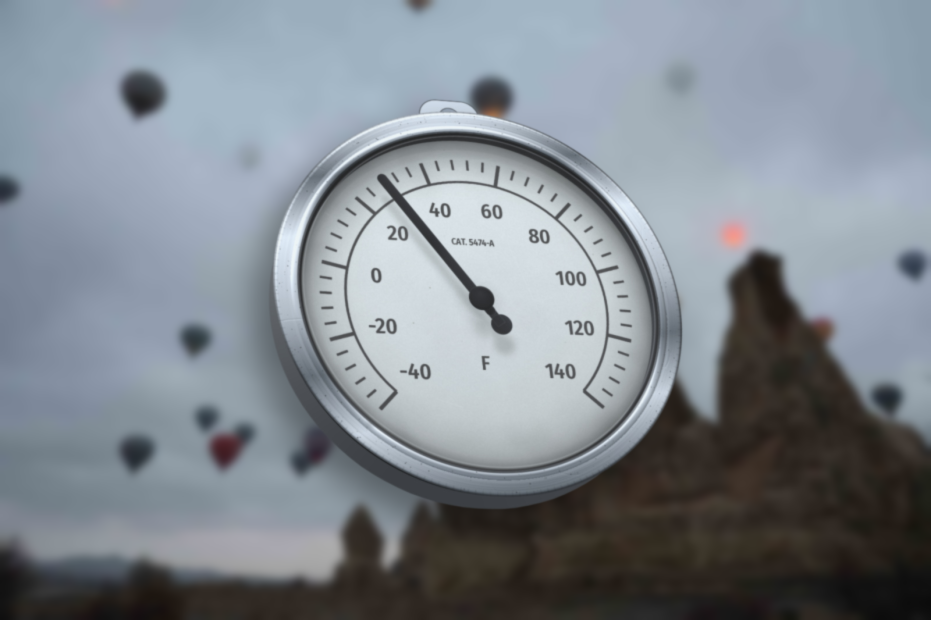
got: 28 °F
